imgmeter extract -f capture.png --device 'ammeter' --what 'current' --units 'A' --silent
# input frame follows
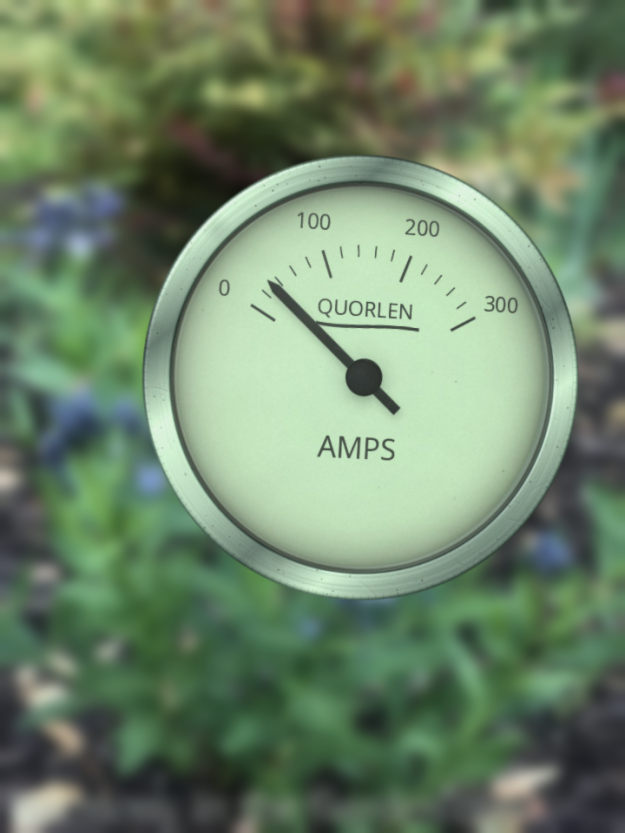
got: 30 A
